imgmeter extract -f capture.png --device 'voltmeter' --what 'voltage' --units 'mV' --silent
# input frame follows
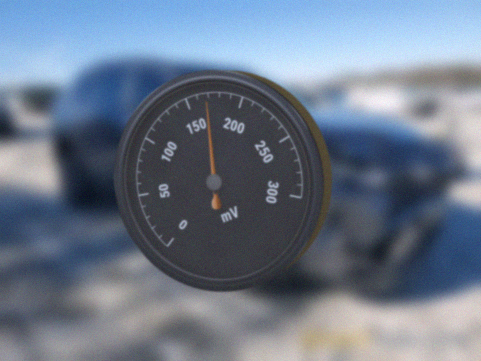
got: 170 mV
